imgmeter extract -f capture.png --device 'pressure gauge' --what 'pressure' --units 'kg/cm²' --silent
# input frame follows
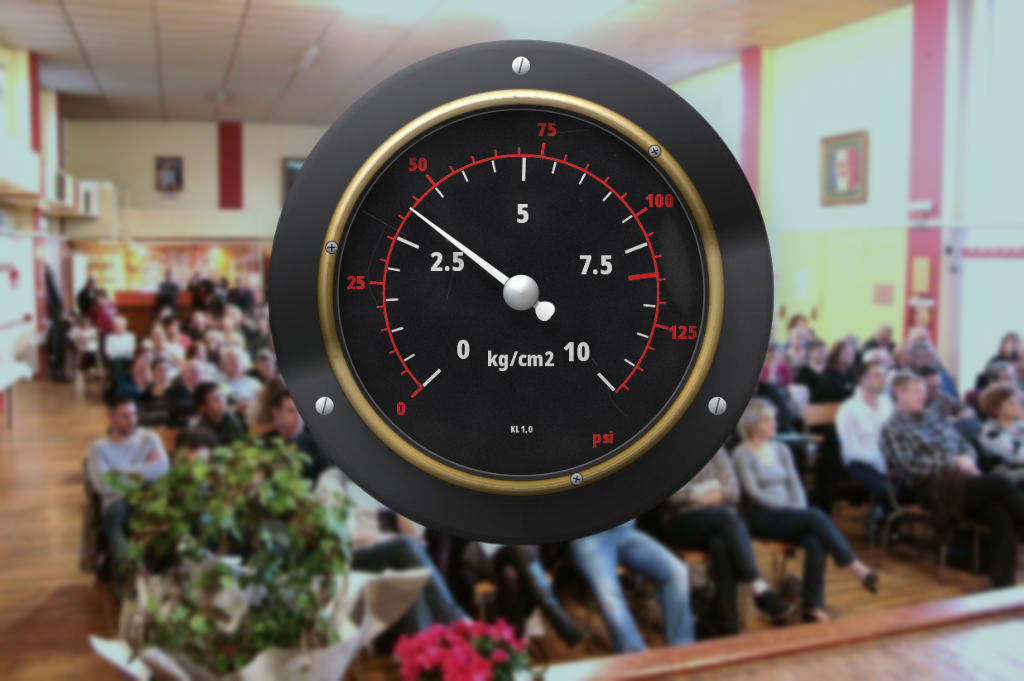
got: 3 kg/cm²
